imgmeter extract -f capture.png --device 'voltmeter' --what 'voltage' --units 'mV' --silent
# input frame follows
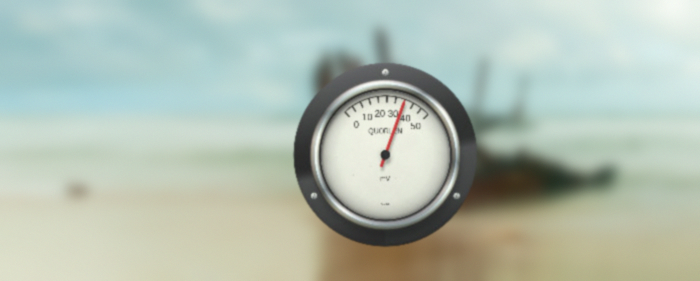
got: 35 mV
